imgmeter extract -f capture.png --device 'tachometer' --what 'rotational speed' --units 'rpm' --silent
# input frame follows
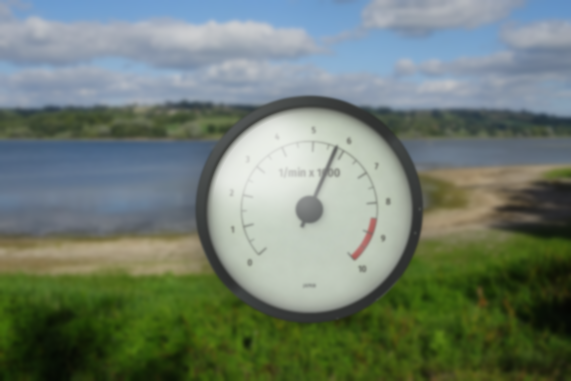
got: 5750 rpm
